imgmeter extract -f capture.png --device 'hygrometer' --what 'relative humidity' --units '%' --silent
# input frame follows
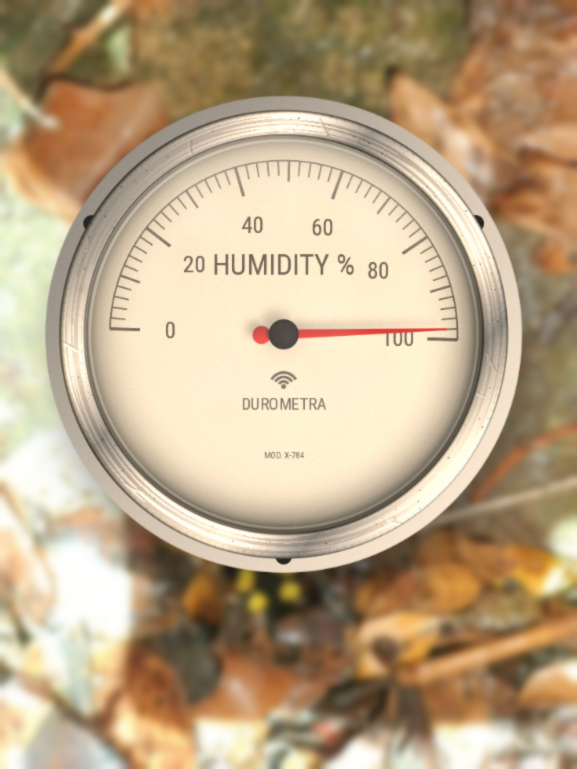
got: 98 %
